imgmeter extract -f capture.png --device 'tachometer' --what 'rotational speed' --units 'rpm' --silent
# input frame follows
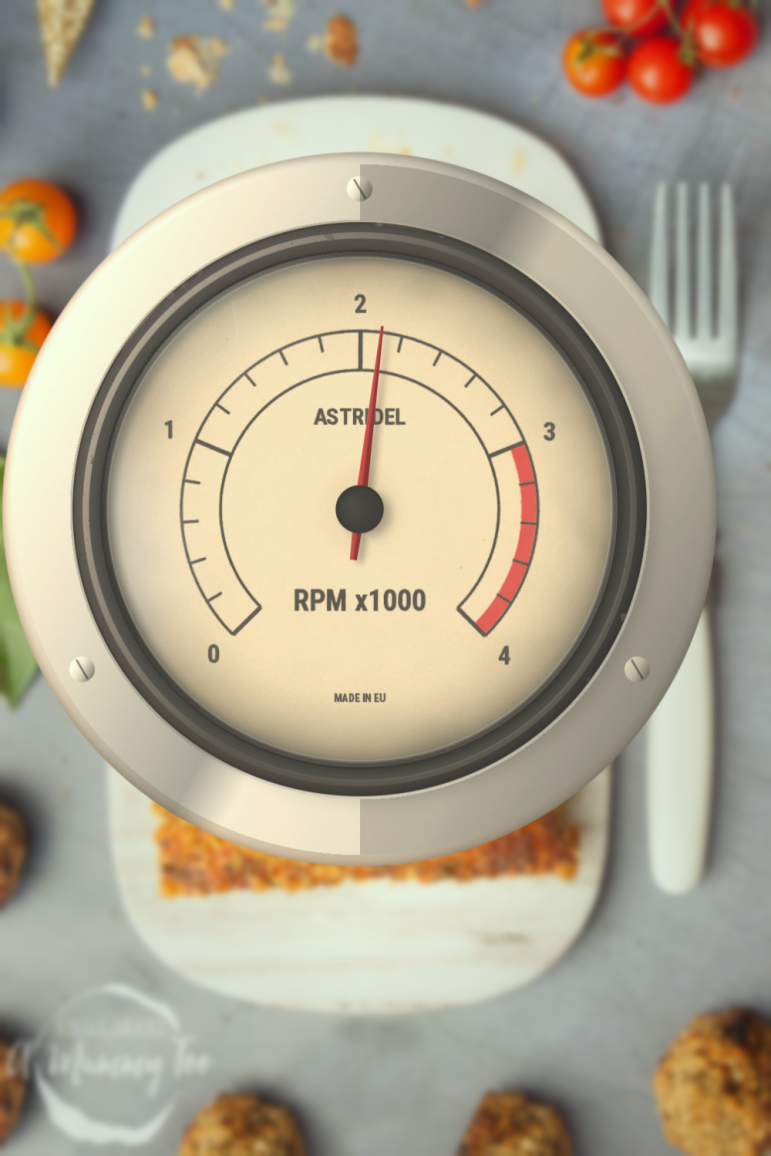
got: 2100 rpm
